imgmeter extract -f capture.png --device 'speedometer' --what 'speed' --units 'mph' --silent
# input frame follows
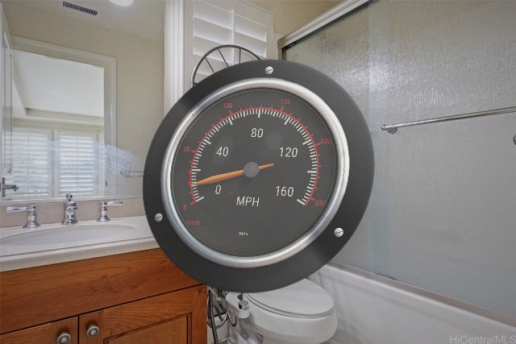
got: 10 mph
